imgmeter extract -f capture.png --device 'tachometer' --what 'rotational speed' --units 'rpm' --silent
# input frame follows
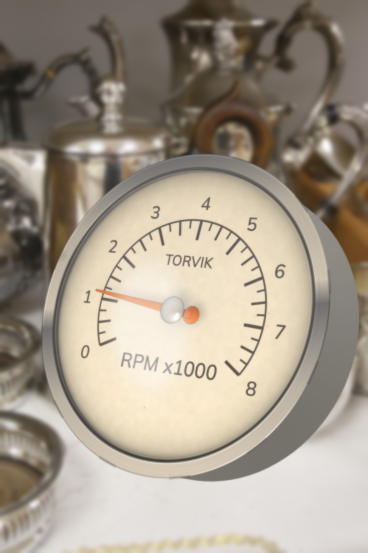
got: 1125 rpm
